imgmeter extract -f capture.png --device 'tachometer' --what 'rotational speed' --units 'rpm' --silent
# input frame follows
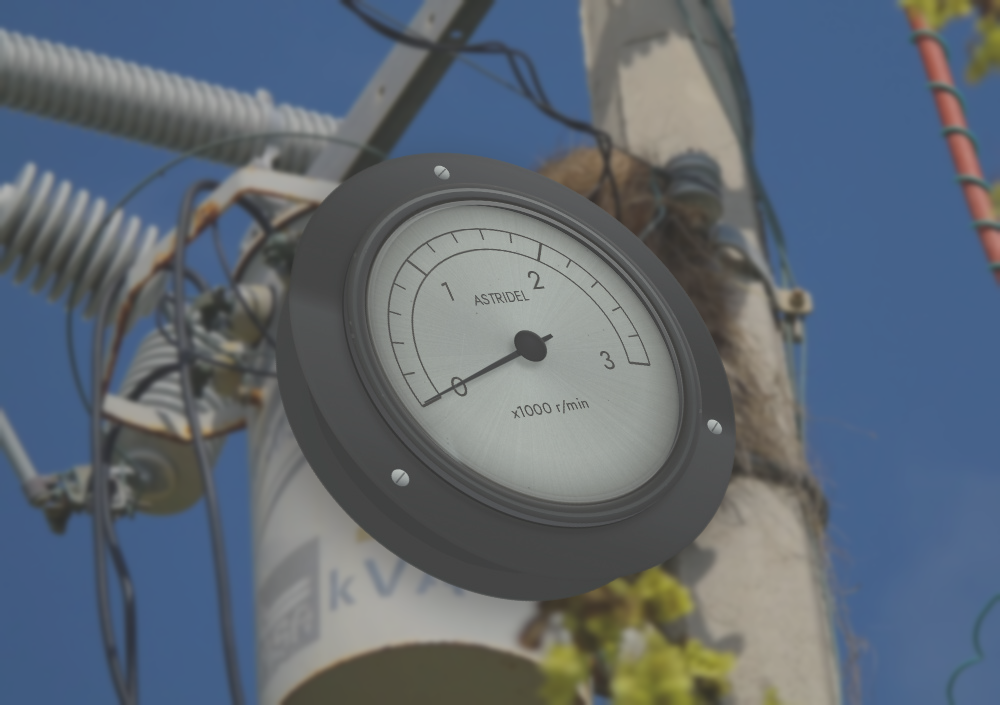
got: 0 rpm
